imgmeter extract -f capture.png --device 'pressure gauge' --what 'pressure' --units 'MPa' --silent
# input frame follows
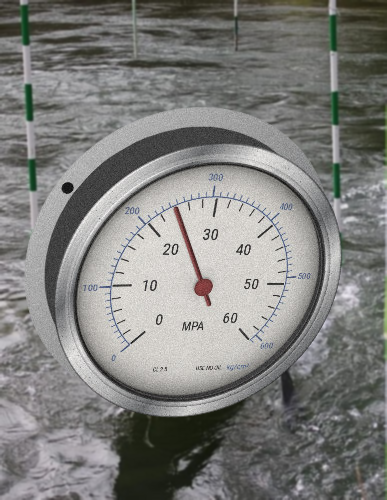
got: 24 MPa
